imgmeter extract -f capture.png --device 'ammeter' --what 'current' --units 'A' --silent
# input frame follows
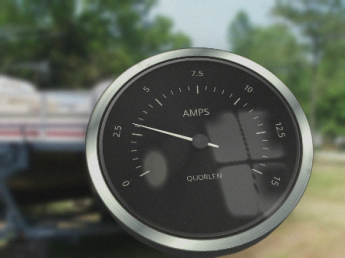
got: 3 A
